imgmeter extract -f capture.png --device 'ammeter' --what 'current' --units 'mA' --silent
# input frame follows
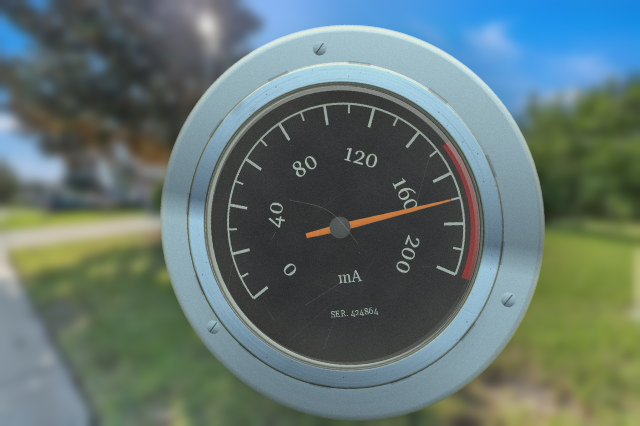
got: 170 mA
